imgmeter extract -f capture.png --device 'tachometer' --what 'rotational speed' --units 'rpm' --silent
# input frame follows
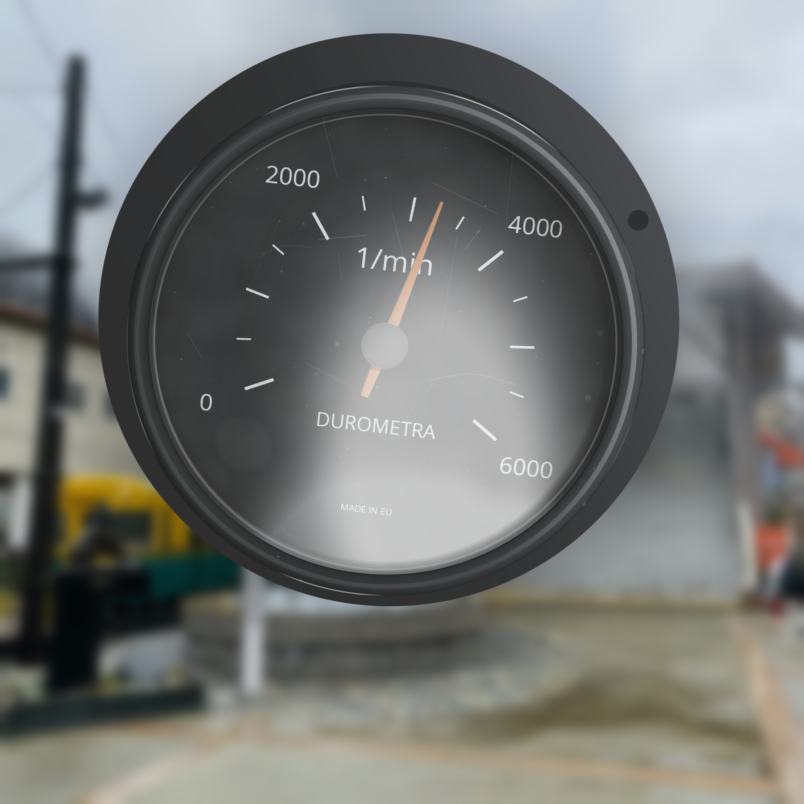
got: 3250 rpm
